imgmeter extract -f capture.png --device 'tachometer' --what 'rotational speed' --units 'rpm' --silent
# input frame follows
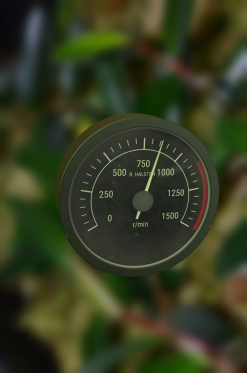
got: 850 rpm
